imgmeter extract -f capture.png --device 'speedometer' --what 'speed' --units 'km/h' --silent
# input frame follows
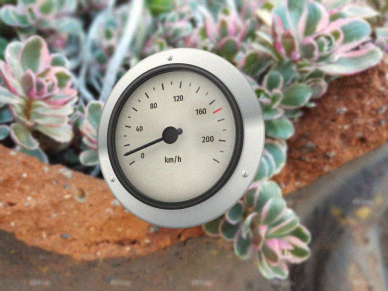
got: 10 km/h
